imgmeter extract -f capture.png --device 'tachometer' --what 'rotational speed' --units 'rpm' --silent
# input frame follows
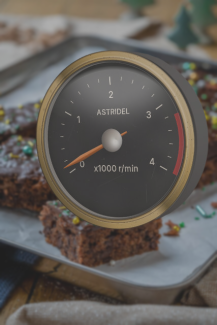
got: 100 rpm
